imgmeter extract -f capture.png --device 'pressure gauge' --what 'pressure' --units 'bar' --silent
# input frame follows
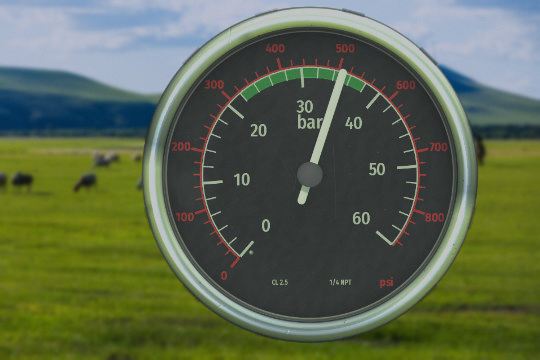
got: 35 bar
